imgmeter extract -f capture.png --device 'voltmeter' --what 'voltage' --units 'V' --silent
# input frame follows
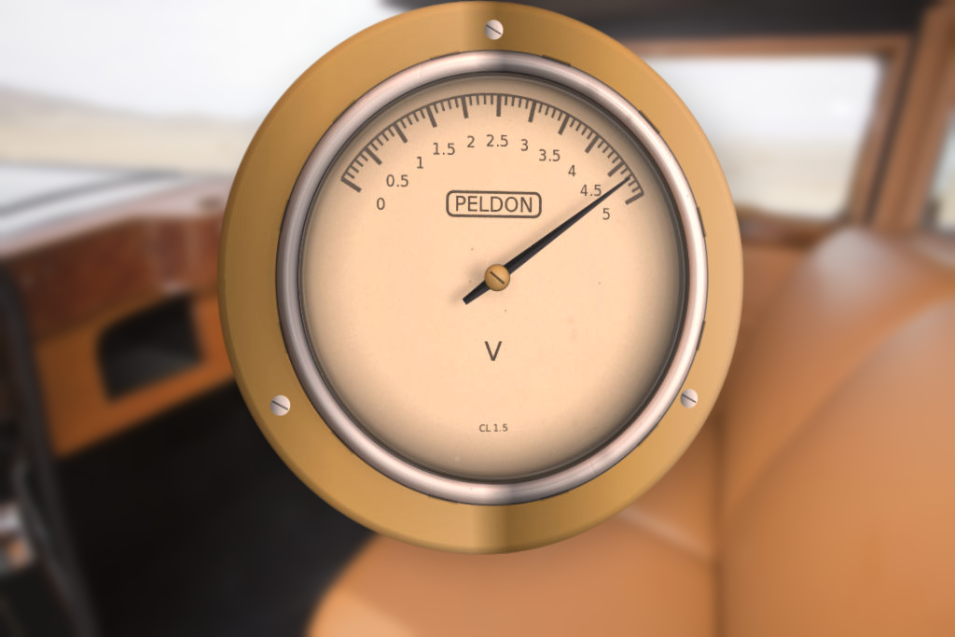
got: 4.7 V
